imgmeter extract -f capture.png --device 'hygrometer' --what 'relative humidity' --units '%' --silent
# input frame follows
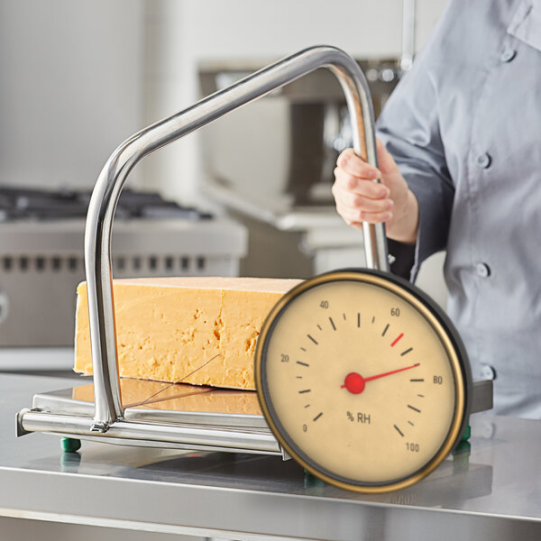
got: 75 %
